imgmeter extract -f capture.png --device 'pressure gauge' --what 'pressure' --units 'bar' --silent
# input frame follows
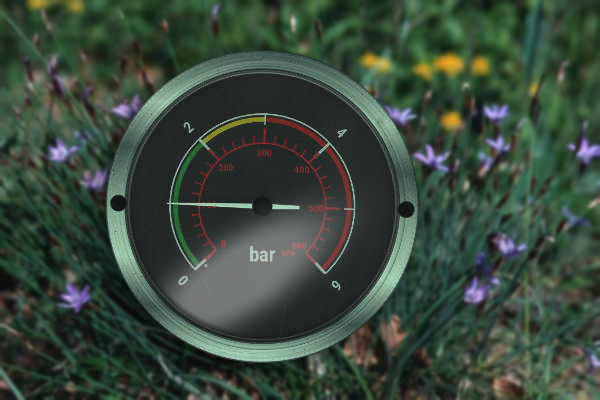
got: 1 bar
